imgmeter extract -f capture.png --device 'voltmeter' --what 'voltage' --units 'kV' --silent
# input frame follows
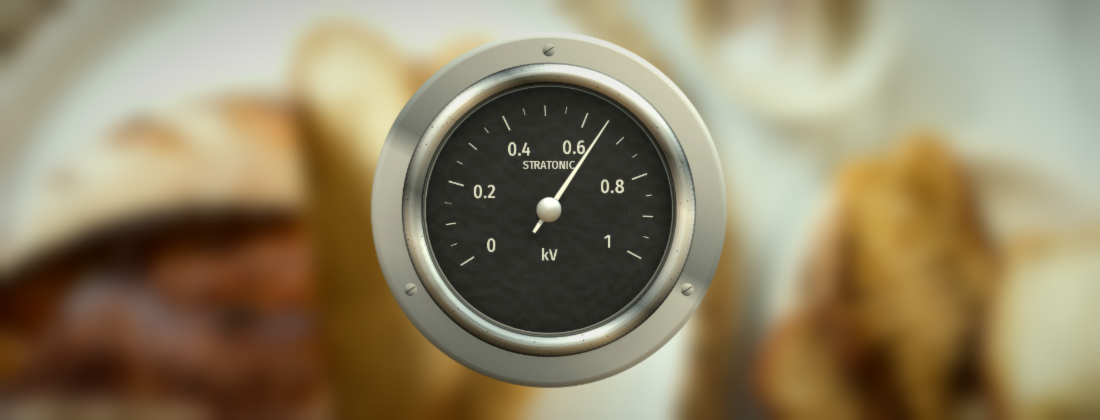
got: 0.65 kV
